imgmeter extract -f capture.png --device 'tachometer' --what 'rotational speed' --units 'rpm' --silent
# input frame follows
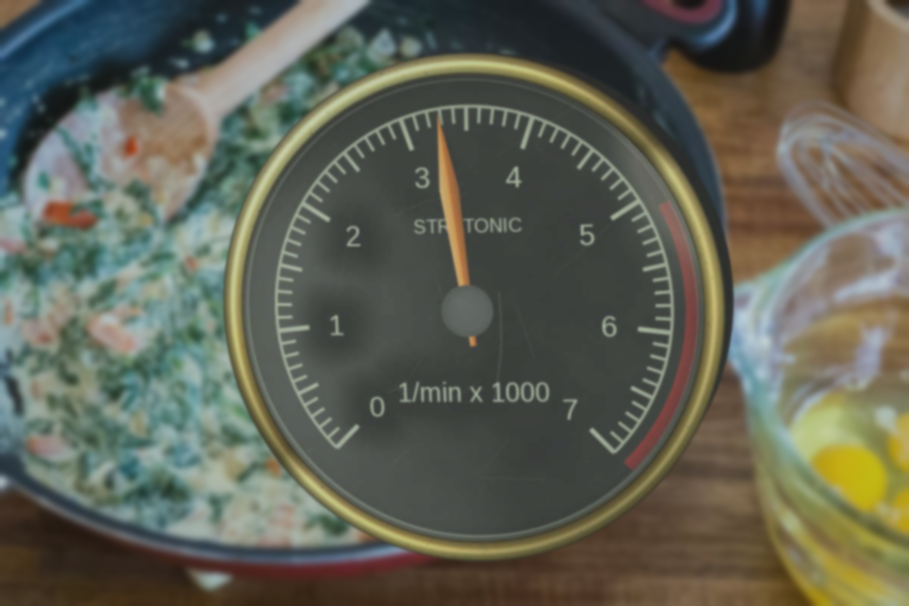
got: 3300 rpm
